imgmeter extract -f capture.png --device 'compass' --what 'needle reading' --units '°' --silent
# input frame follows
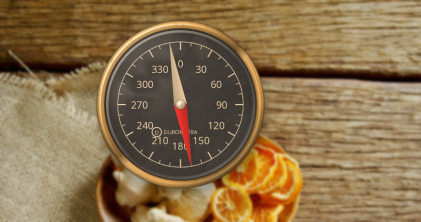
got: 170 °
